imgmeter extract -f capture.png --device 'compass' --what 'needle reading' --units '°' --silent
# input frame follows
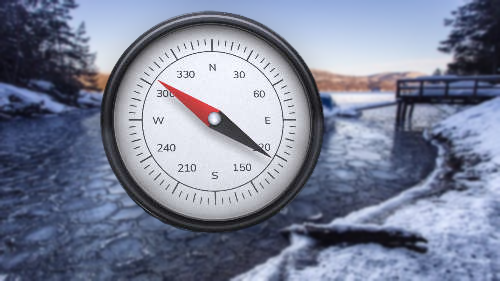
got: 305 °
